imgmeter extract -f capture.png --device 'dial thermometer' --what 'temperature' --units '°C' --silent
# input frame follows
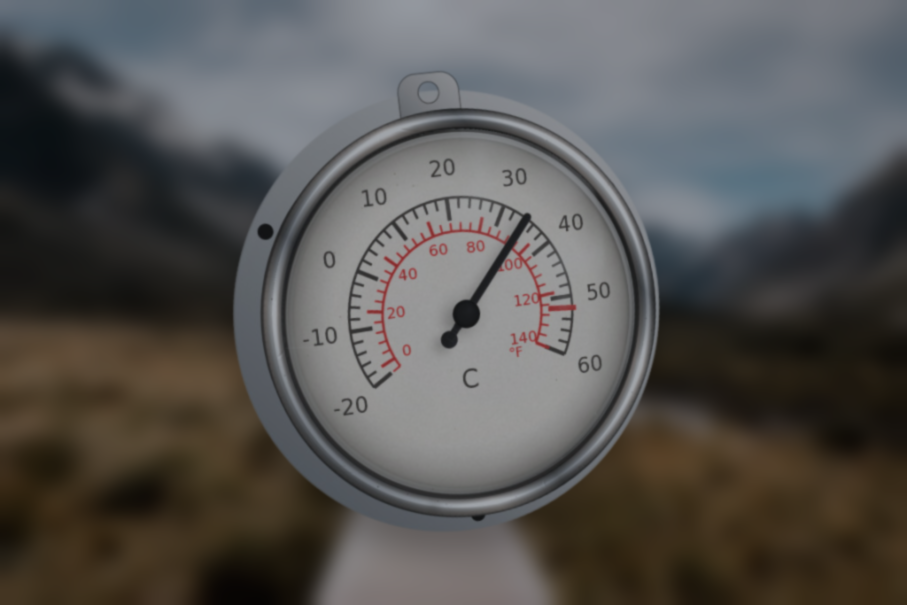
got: 34 °C
